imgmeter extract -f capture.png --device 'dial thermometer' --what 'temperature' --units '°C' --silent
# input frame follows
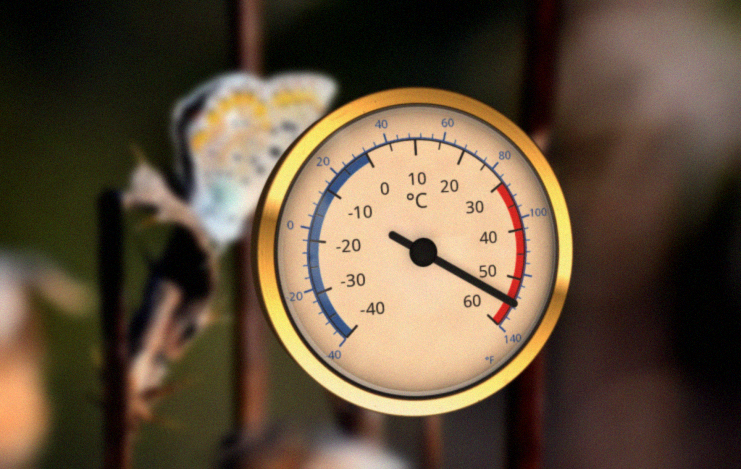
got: 55 °C
